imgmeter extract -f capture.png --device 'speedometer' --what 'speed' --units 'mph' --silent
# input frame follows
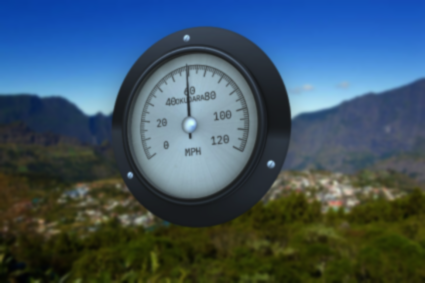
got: 60 mph
